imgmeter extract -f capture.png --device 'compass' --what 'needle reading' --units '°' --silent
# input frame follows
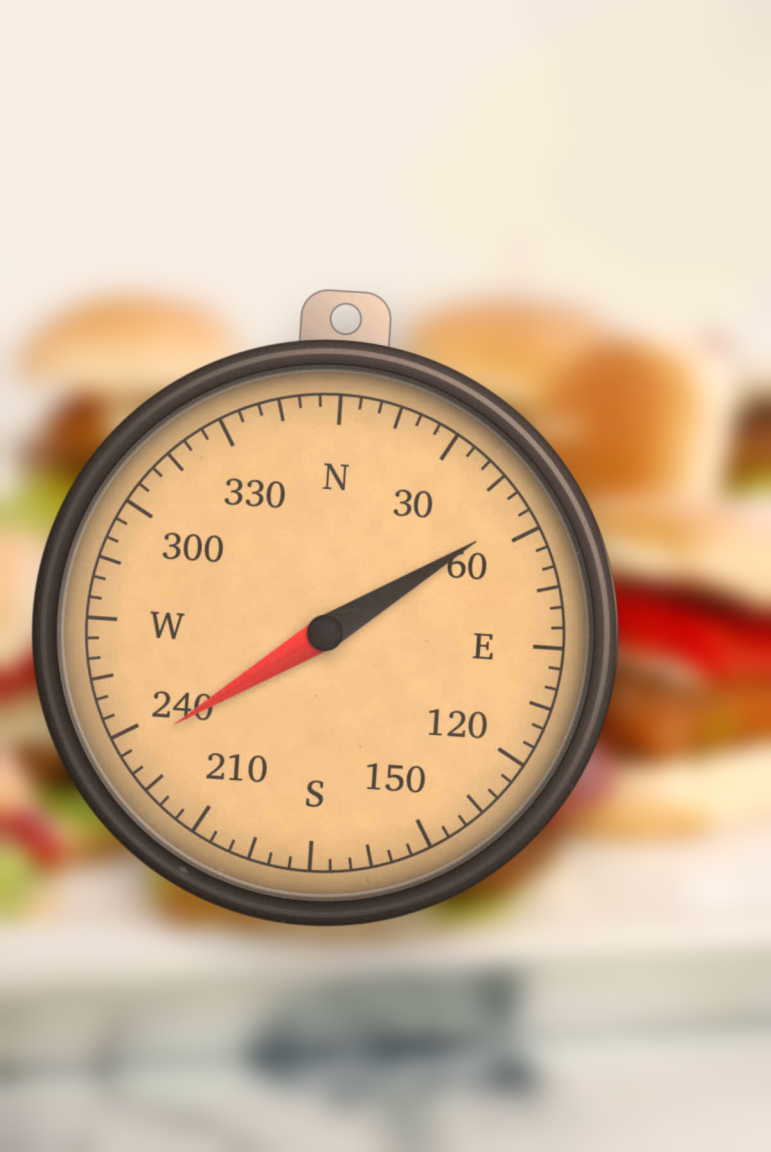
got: 235 °
